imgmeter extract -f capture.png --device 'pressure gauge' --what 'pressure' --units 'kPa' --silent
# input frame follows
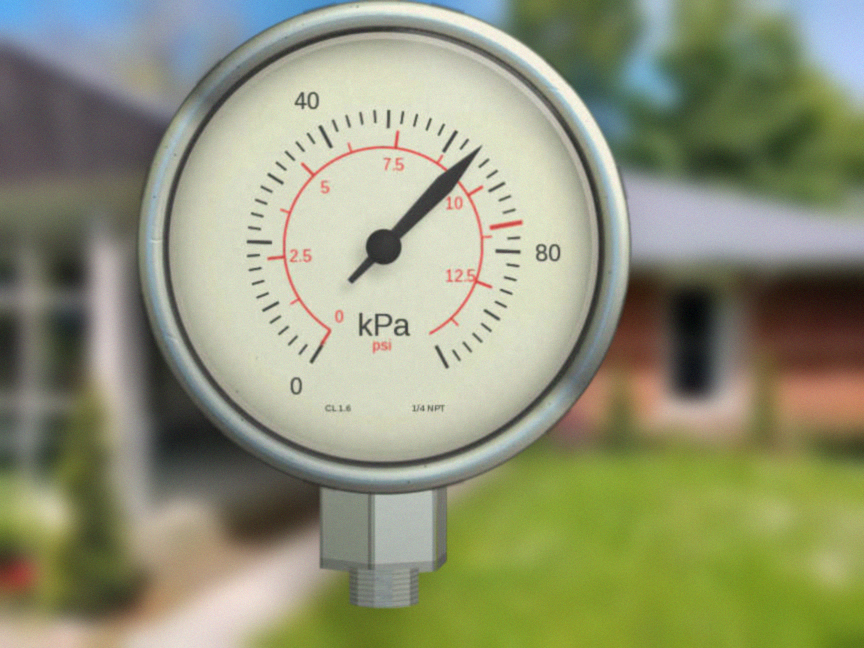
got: 64 kPa
